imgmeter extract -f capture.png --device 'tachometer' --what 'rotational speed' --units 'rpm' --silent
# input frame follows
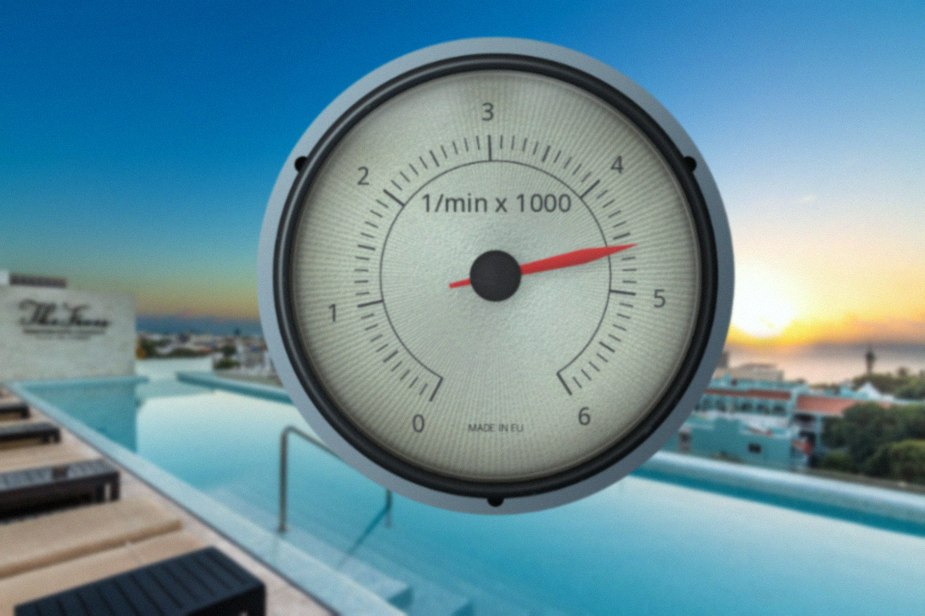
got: 4600 rpm
